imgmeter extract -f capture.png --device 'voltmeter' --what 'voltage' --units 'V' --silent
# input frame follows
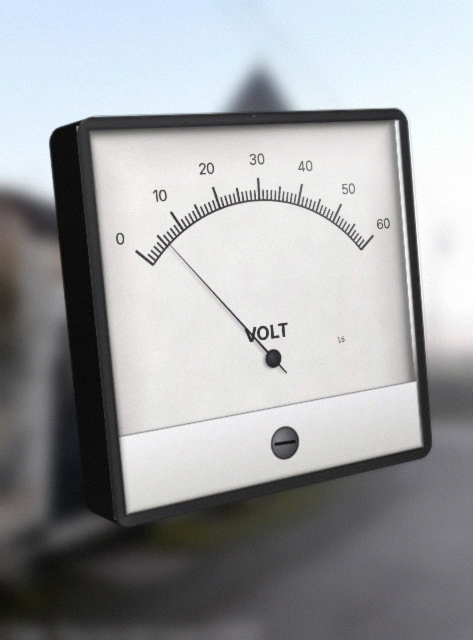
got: 5 V
